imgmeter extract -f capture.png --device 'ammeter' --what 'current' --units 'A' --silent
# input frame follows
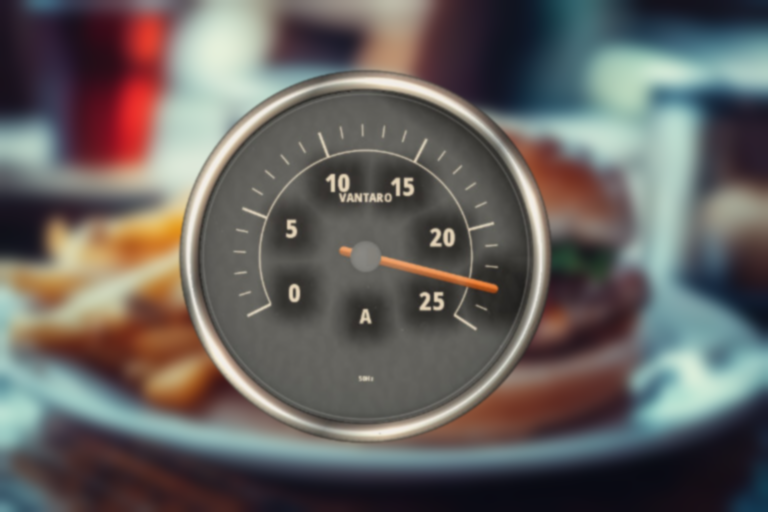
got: 23 A
